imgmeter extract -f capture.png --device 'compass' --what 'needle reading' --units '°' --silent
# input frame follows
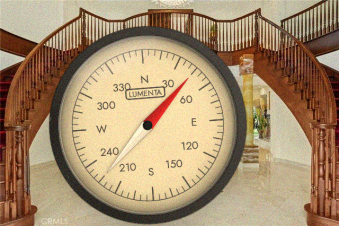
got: 45 °
